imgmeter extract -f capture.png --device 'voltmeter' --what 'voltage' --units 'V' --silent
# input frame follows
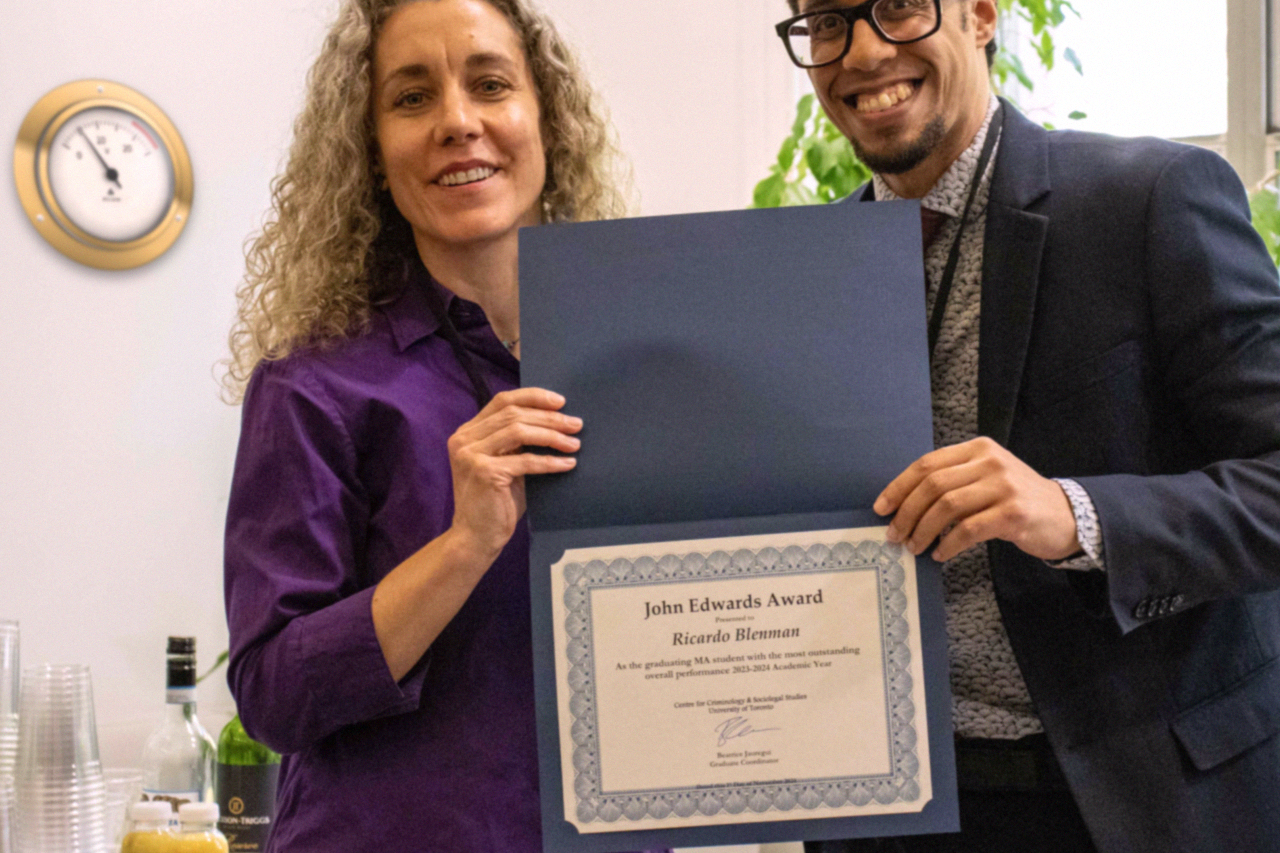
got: 5 V
